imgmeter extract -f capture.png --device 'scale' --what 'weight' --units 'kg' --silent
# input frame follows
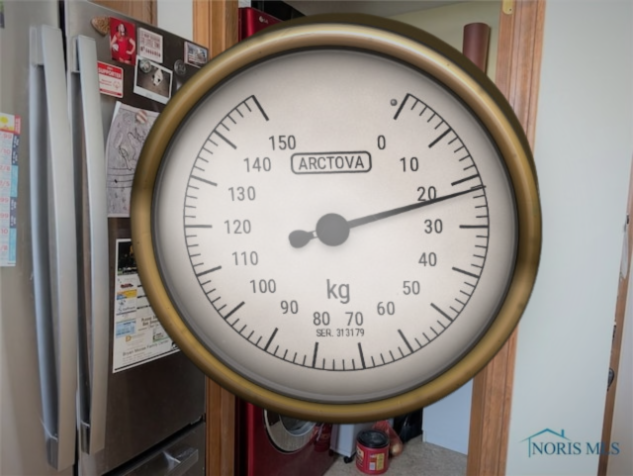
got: 22 kg
